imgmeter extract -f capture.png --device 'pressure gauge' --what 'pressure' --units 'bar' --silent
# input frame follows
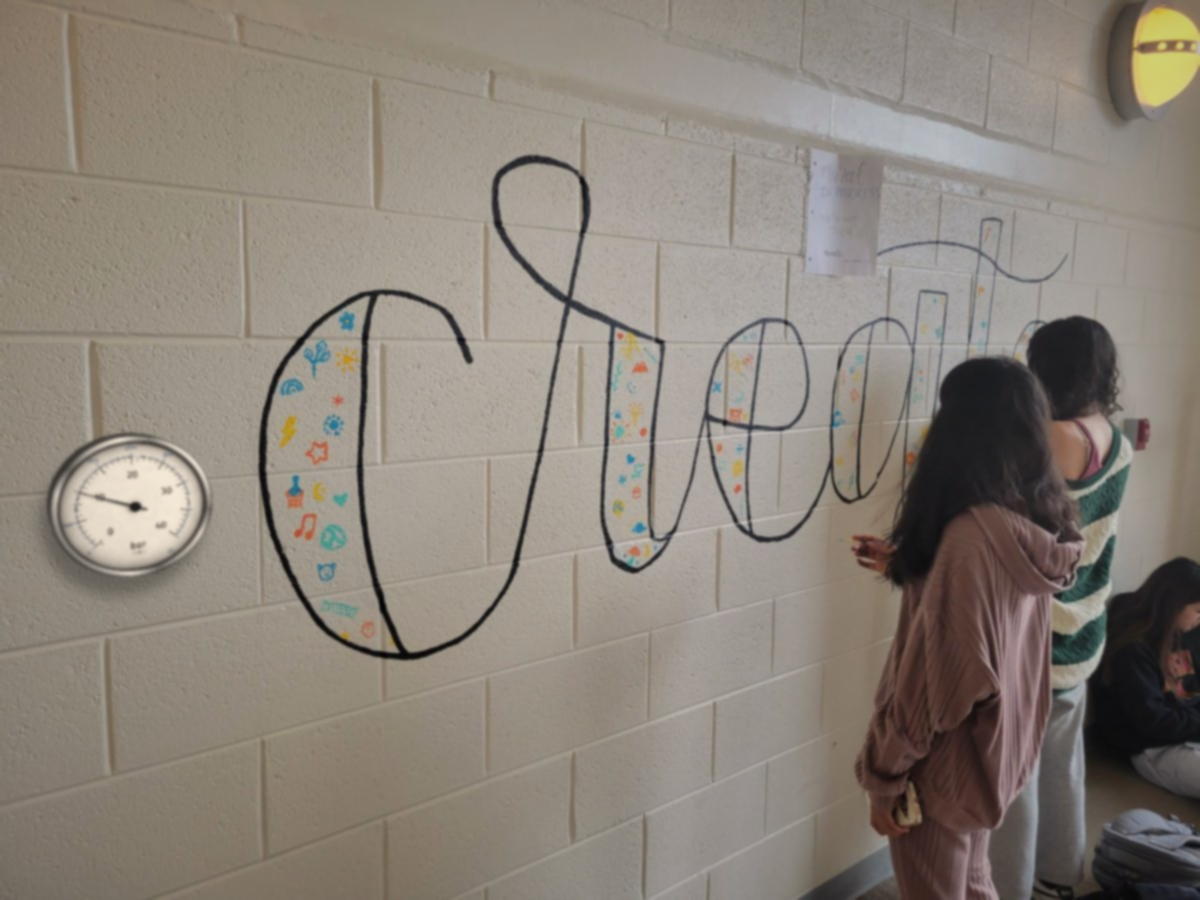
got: 10 bar
